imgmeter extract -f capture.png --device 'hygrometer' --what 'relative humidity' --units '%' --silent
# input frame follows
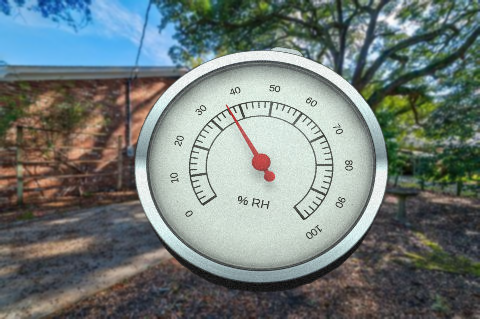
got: 36 %
